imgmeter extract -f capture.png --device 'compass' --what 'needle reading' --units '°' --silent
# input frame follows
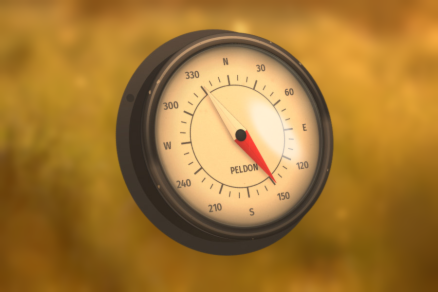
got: 150 °
